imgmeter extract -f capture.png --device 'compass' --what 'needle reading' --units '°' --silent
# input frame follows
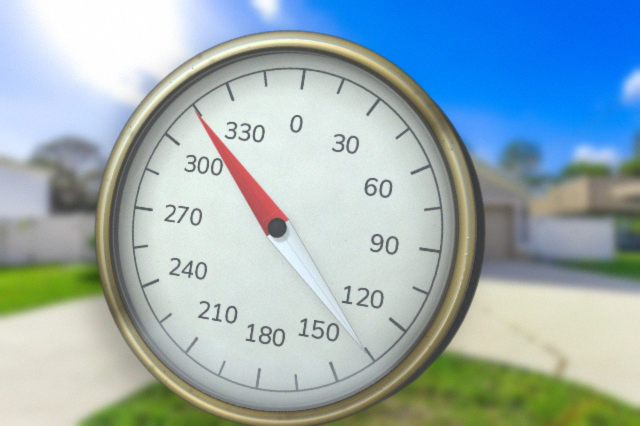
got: 315 °
